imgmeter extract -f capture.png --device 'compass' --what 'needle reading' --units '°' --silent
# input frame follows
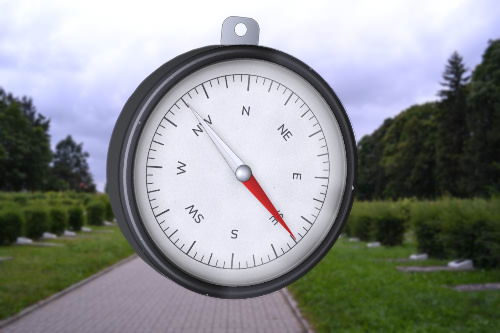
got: 135 °
